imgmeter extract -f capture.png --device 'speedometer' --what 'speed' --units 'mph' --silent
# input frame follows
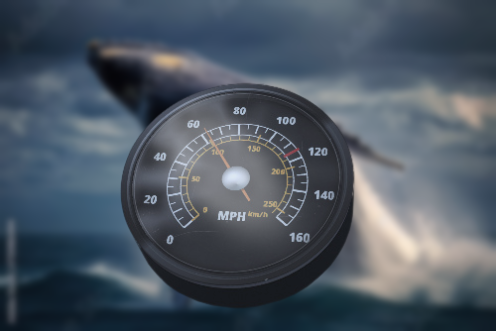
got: 62.5 mph
